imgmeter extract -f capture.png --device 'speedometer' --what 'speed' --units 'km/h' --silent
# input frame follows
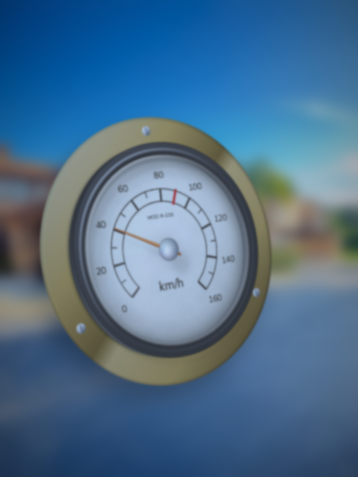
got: 40 km/h
